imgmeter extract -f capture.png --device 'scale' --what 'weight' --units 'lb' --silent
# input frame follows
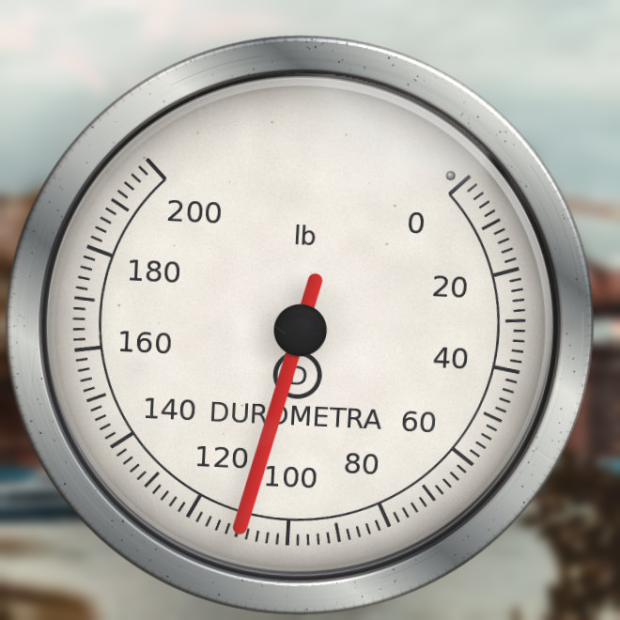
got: 110 lb
